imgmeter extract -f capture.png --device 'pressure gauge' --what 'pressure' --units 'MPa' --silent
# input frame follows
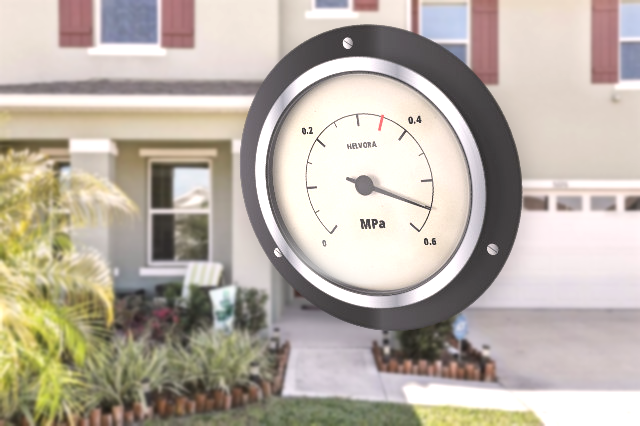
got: 0.55 MPa
